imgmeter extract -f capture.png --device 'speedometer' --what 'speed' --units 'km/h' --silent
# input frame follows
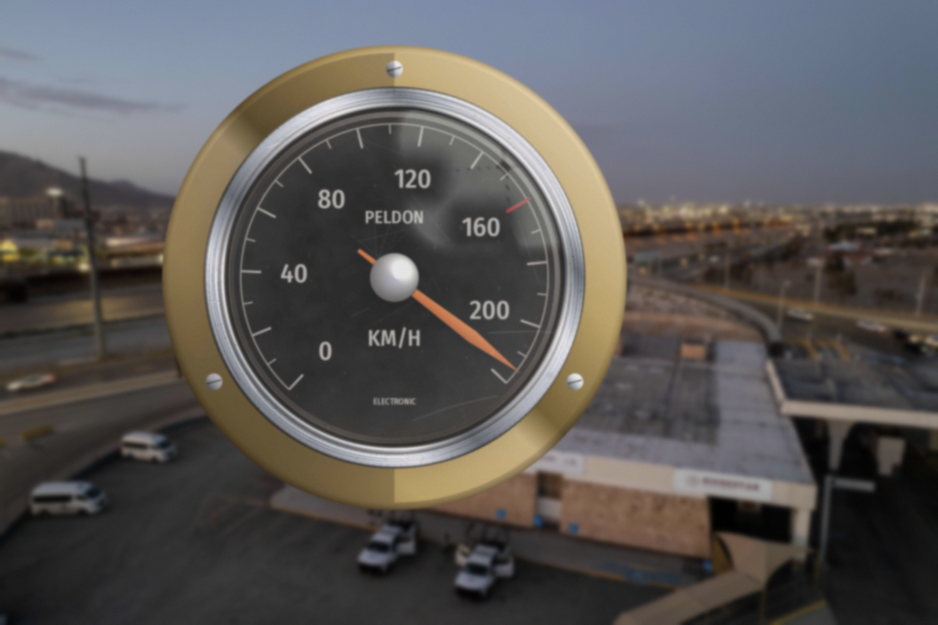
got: 215 km/h
